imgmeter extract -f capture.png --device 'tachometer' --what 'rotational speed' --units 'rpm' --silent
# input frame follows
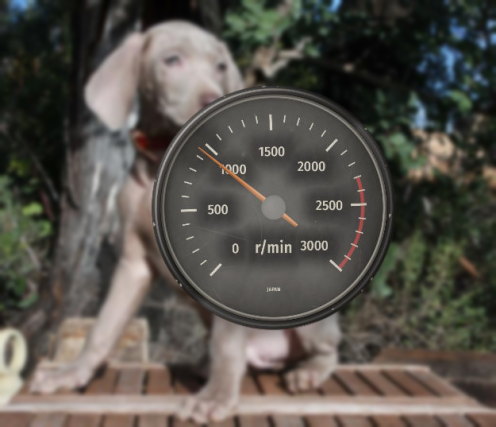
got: 950 rpm
